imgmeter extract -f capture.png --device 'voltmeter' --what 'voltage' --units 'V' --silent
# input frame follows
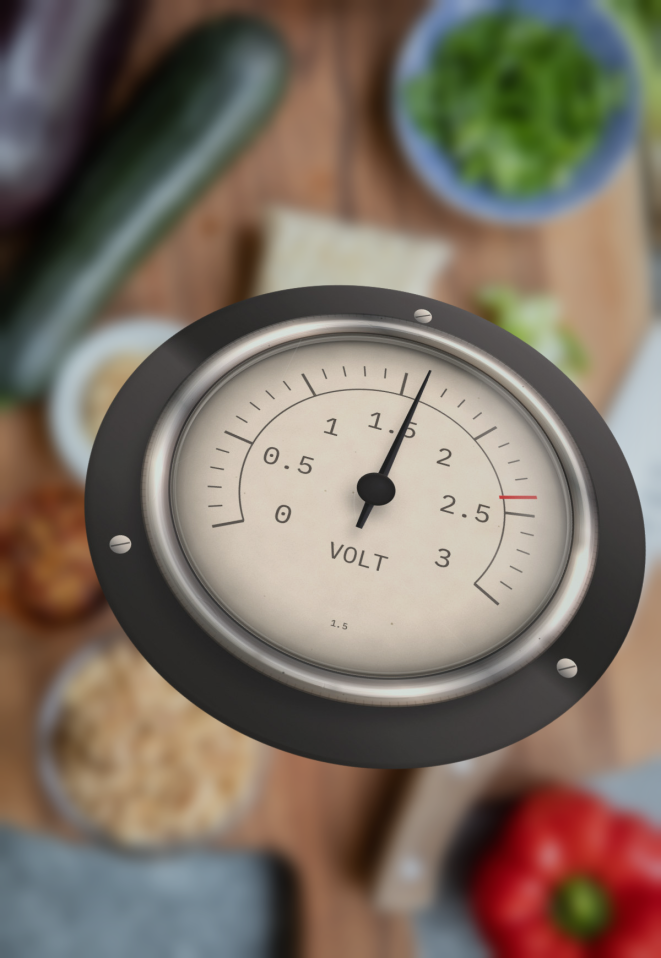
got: 1.6 V
